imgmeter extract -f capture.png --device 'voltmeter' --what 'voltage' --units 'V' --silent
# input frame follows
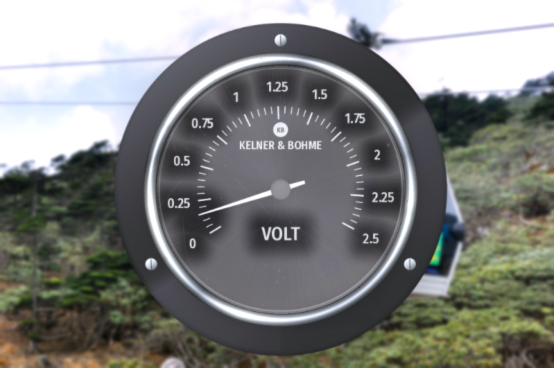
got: 0.15 V
